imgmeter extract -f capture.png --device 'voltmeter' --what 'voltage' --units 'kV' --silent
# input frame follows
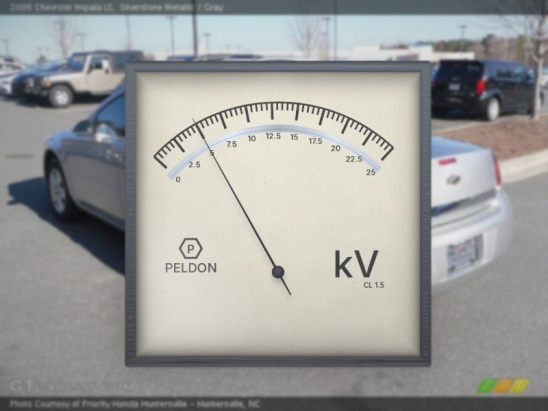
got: 5 kV
